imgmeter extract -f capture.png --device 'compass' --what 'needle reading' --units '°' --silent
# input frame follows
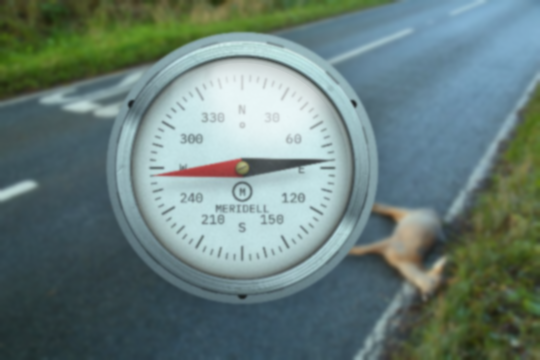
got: 265 °
